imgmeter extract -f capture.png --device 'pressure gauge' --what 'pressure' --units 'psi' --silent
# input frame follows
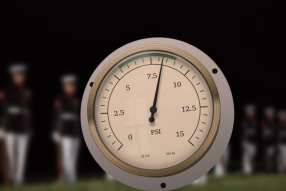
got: 8.25 psi
